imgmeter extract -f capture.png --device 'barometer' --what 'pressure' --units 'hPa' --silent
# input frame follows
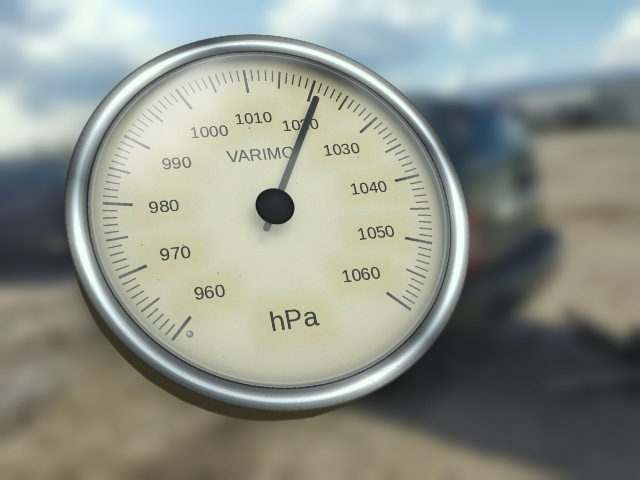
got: 1021 hPa
